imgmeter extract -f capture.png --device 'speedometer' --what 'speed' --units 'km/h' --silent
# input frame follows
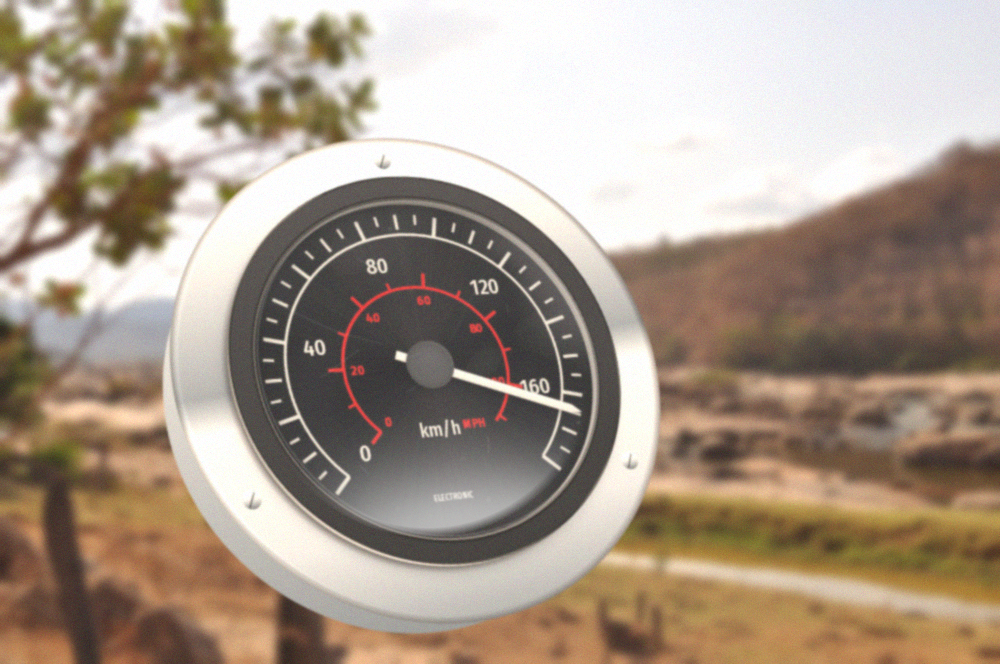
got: 165 km/h
